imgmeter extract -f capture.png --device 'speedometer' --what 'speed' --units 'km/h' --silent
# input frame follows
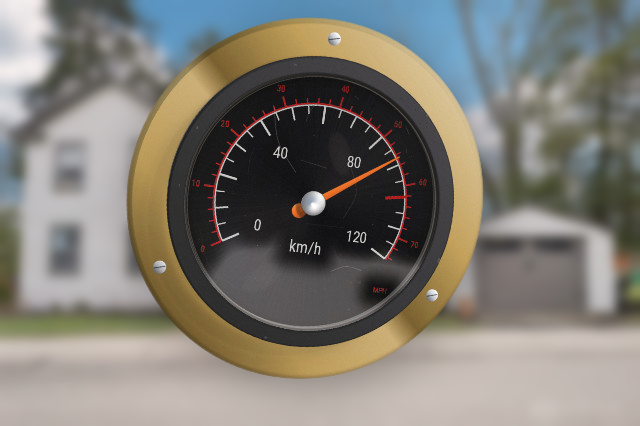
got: 87.5 km/h
